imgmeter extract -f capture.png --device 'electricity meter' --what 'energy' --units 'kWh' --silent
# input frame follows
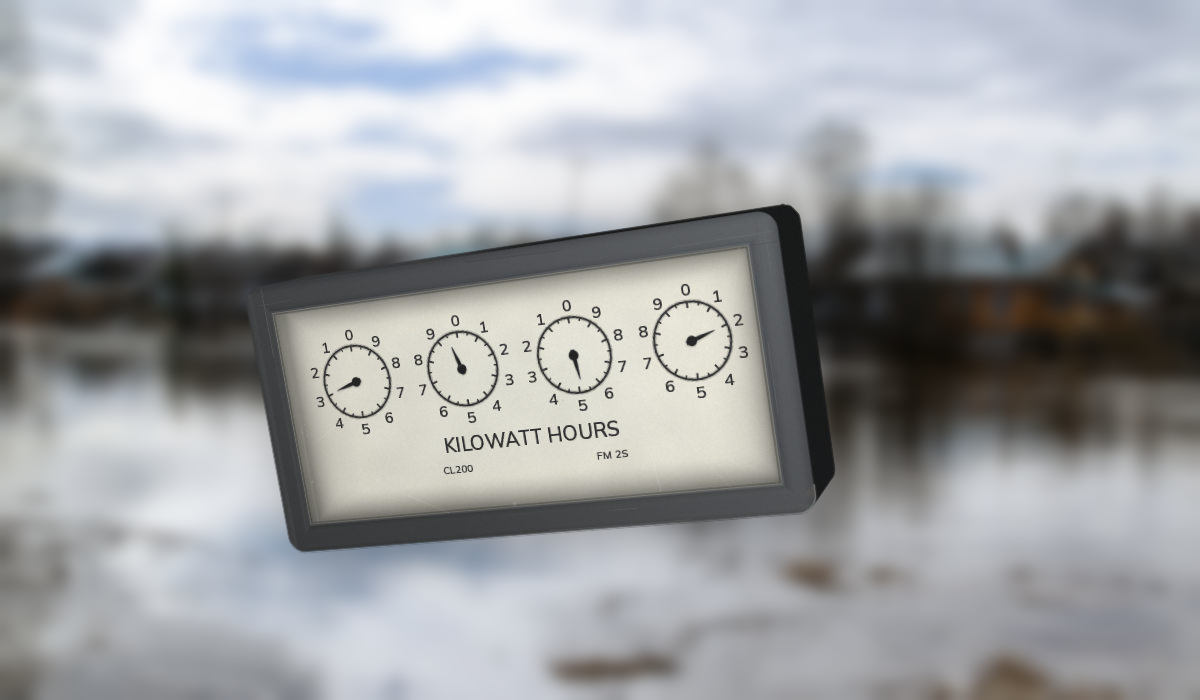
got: 2952 kWh
